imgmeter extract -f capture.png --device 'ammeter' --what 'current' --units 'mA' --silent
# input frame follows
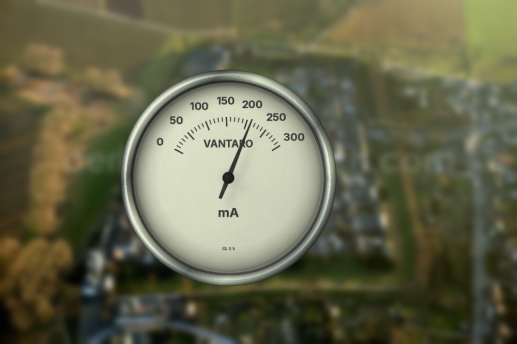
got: 210 mA
